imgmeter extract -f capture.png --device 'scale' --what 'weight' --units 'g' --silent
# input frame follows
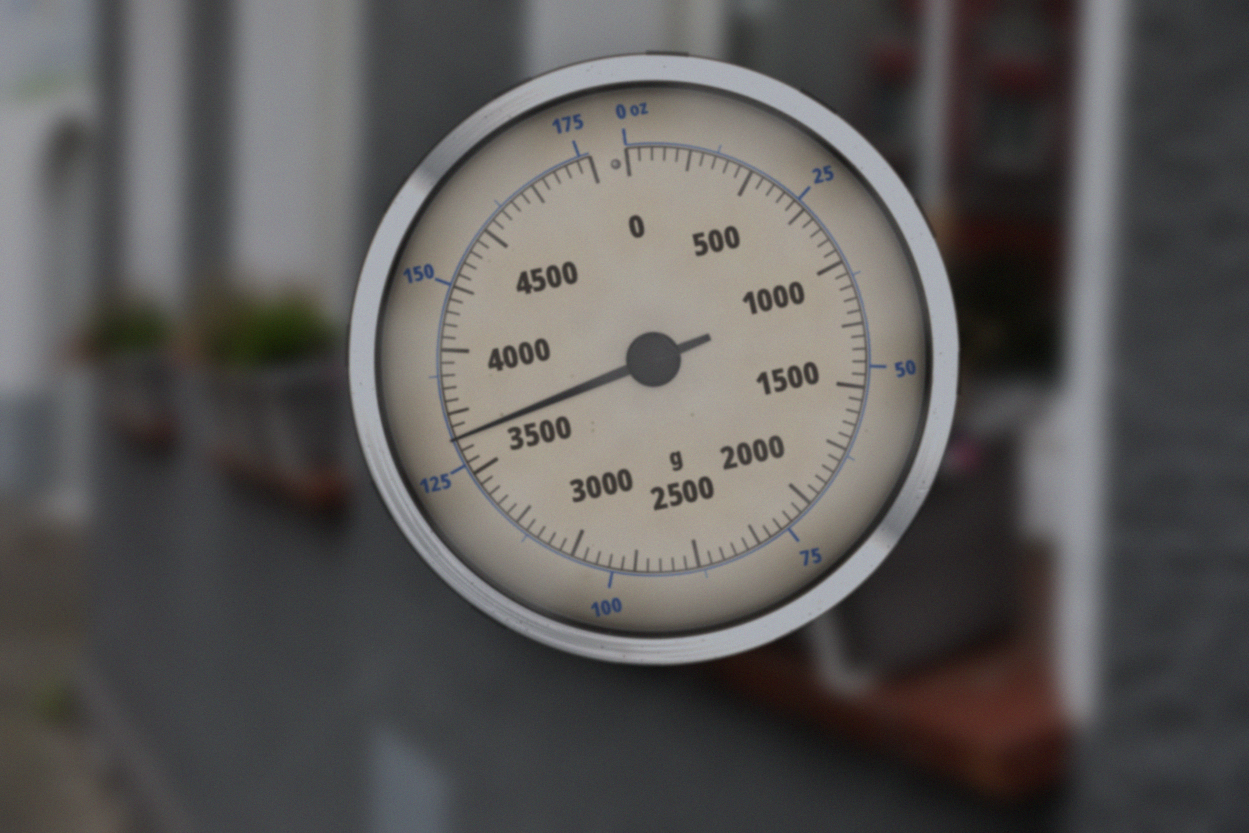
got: 3650 g
